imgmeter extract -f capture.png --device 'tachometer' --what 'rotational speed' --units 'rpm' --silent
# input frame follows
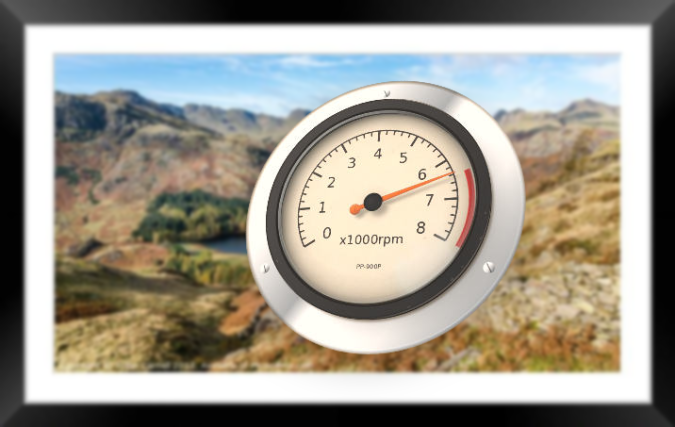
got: 6400 rpm
